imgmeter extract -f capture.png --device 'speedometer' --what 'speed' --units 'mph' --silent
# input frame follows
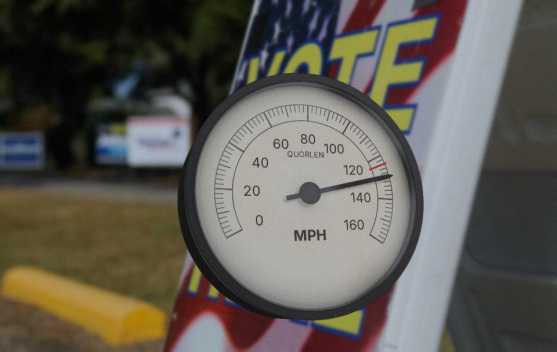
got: 130 mph
